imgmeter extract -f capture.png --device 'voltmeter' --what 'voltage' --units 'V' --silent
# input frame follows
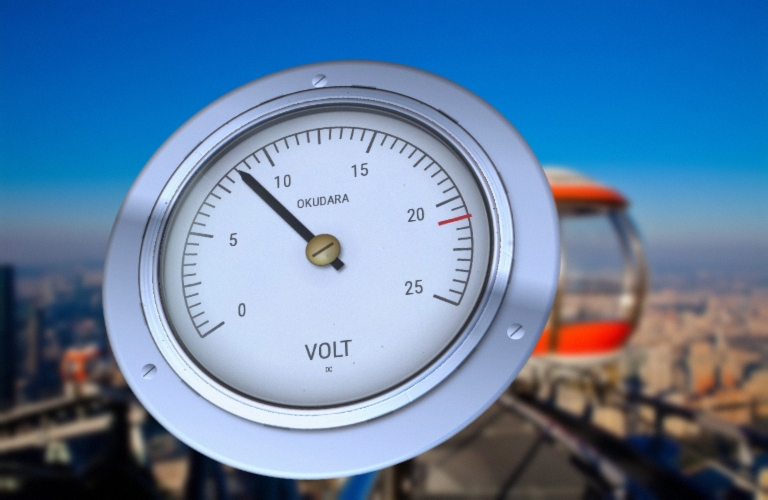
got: 8.5 V
